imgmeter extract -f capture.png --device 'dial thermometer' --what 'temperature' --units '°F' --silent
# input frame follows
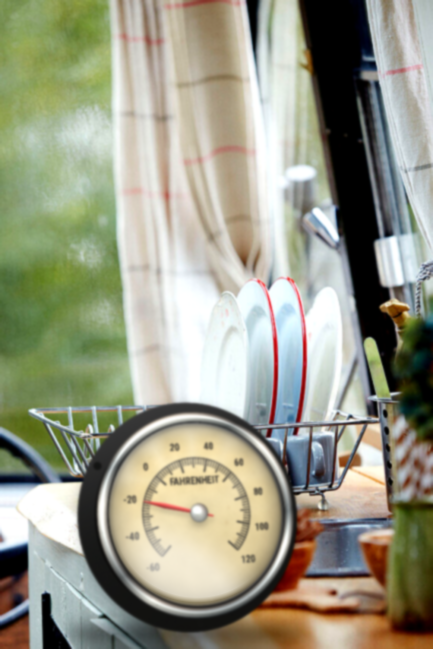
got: -20 °F
